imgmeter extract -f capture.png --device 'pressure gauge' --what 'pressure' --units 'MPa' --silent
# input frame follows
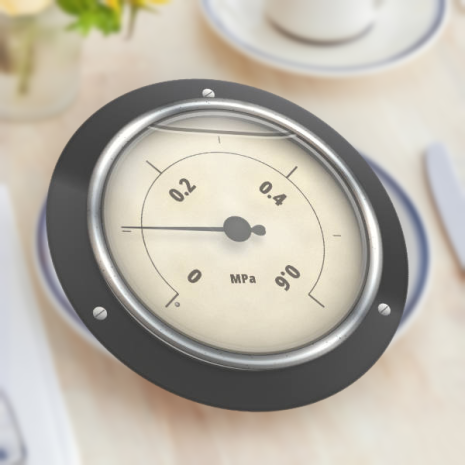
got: 0.1 MPa
